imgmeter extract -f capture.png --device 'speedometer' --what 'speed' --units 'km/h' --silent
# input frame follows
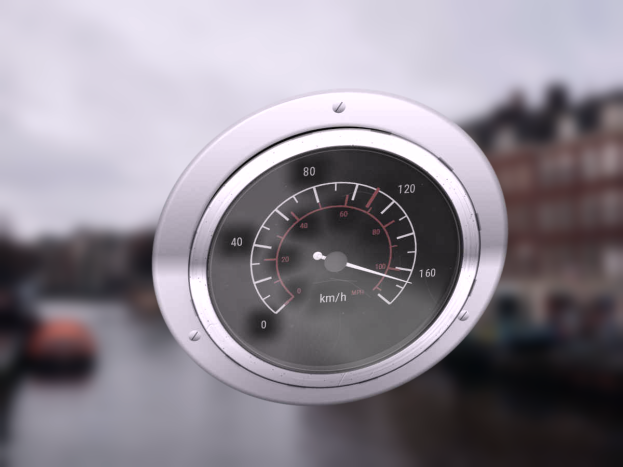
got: 165 km/h
